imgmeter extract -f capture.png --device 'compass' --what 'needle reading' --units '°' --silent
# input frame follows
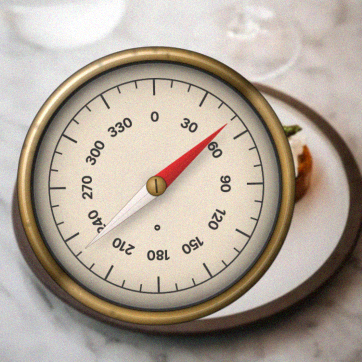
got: 50 °
